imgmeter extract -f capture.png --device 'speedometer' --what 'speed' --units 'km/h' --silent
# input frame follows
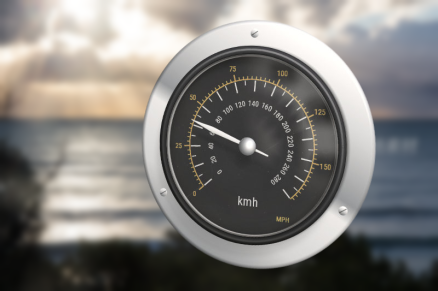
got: 65 km/h
